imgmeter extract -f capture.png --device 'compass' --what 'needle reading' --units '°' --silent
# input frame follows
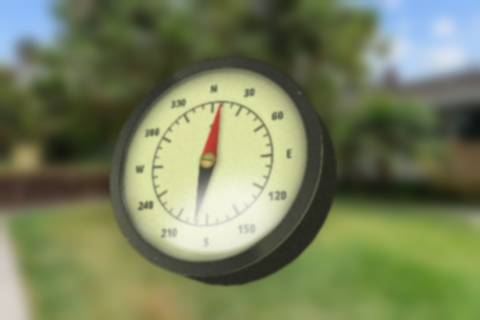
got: 10 °
